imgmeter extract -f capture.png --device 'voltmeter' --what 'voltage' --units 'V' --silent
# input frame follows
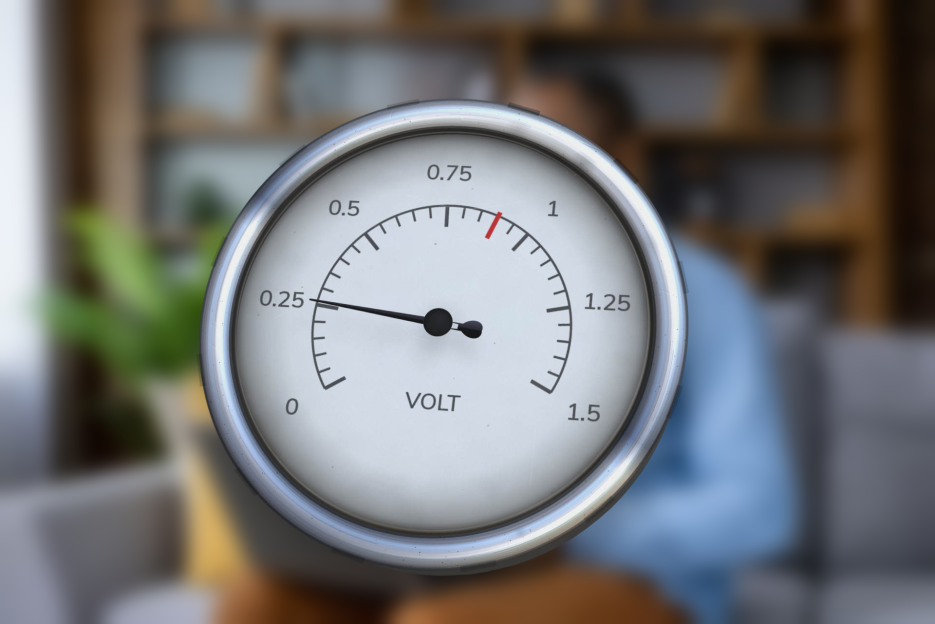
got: 0.25 V
